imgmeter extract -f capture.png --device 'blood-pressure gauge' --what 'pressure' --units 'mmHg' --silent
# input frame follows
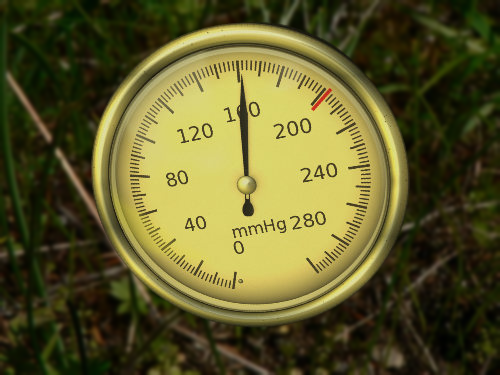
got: 162 mmHg
